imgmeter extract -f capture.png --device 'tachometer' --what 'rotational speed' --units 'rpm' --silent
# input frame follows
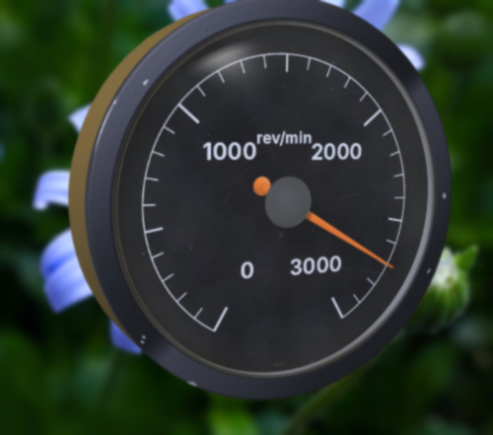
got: 2700 rpm
